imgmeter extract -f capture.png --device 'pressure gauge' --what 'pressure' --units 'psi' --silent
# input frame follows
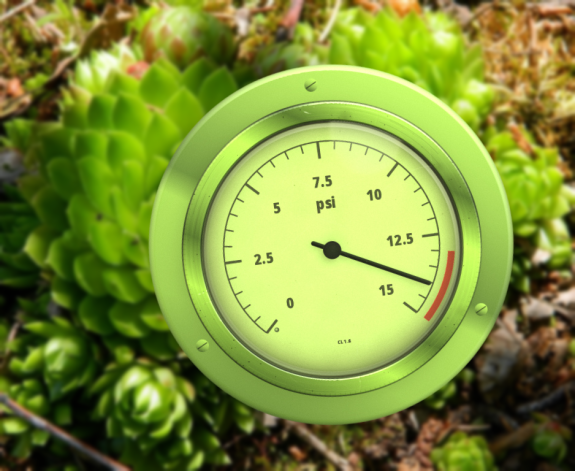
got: 14 psi
